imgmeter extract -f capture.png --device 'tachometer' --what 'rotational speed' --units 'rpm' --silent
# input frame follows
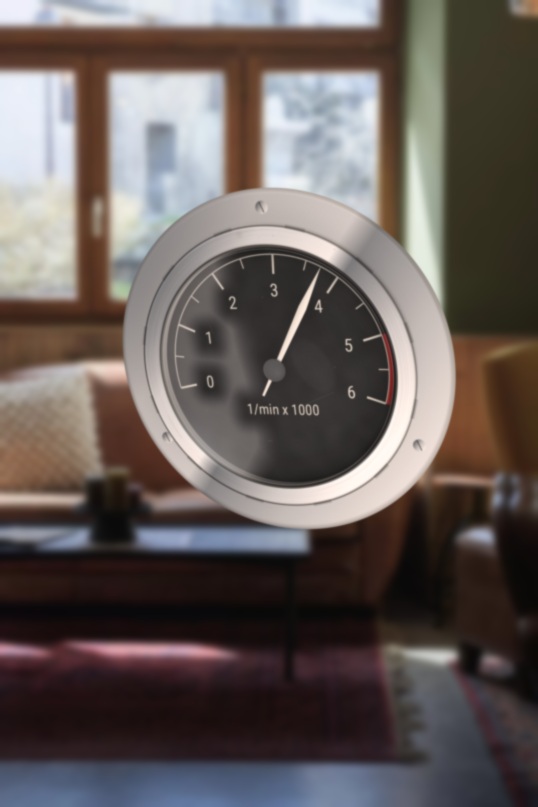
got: 3750 rpm
